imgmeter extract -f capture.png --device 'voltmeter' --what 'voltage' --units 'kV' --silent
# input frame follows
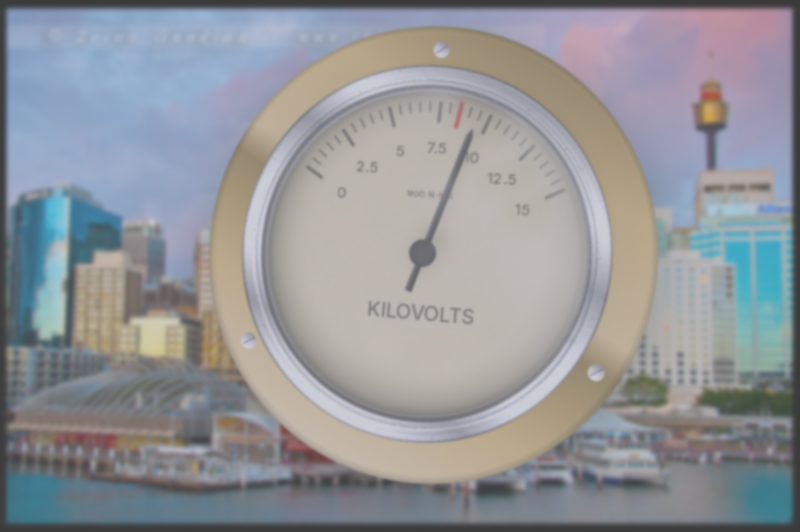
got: 9.5 kV
